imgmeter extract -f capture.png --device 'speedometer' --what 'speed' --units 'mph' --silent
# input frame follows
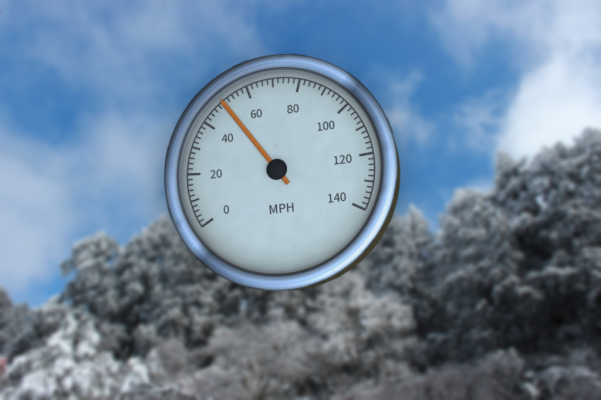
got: 50 mph
